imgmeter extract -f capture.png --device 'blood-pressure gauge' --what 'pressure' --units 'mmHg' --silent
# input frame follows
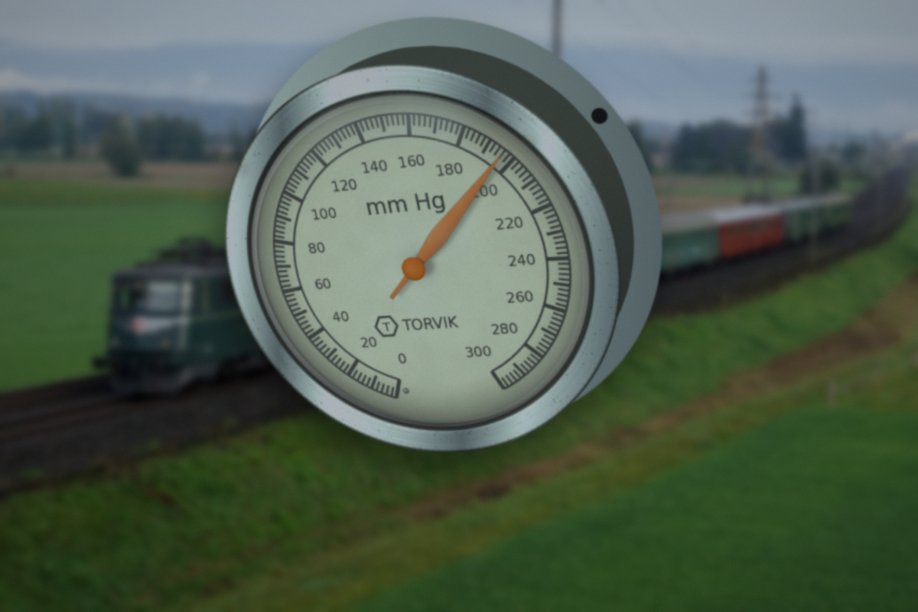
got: 196 mmHg
